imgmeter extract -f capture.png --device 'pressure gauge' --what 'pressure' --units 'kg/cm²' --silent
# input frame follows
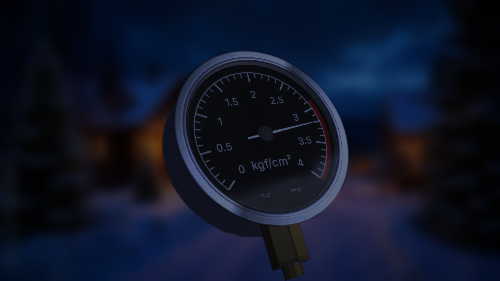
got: 3.2 kg/cm²
